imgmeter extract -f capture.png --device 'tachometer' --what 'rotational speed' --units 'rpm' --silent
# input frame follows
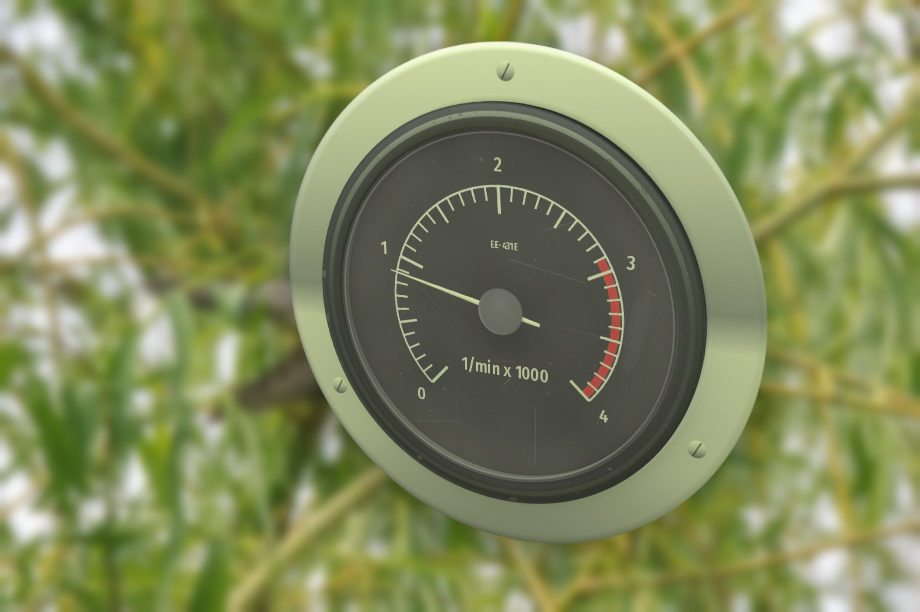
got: 900 rpm
